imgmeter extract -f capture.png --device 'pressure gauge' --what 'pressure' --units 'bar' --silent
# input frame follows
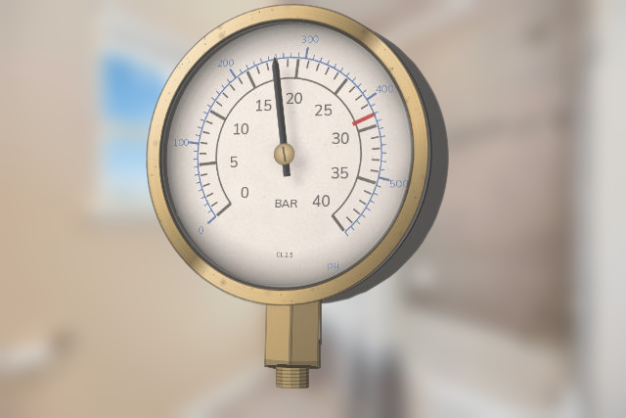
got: 18 bar
